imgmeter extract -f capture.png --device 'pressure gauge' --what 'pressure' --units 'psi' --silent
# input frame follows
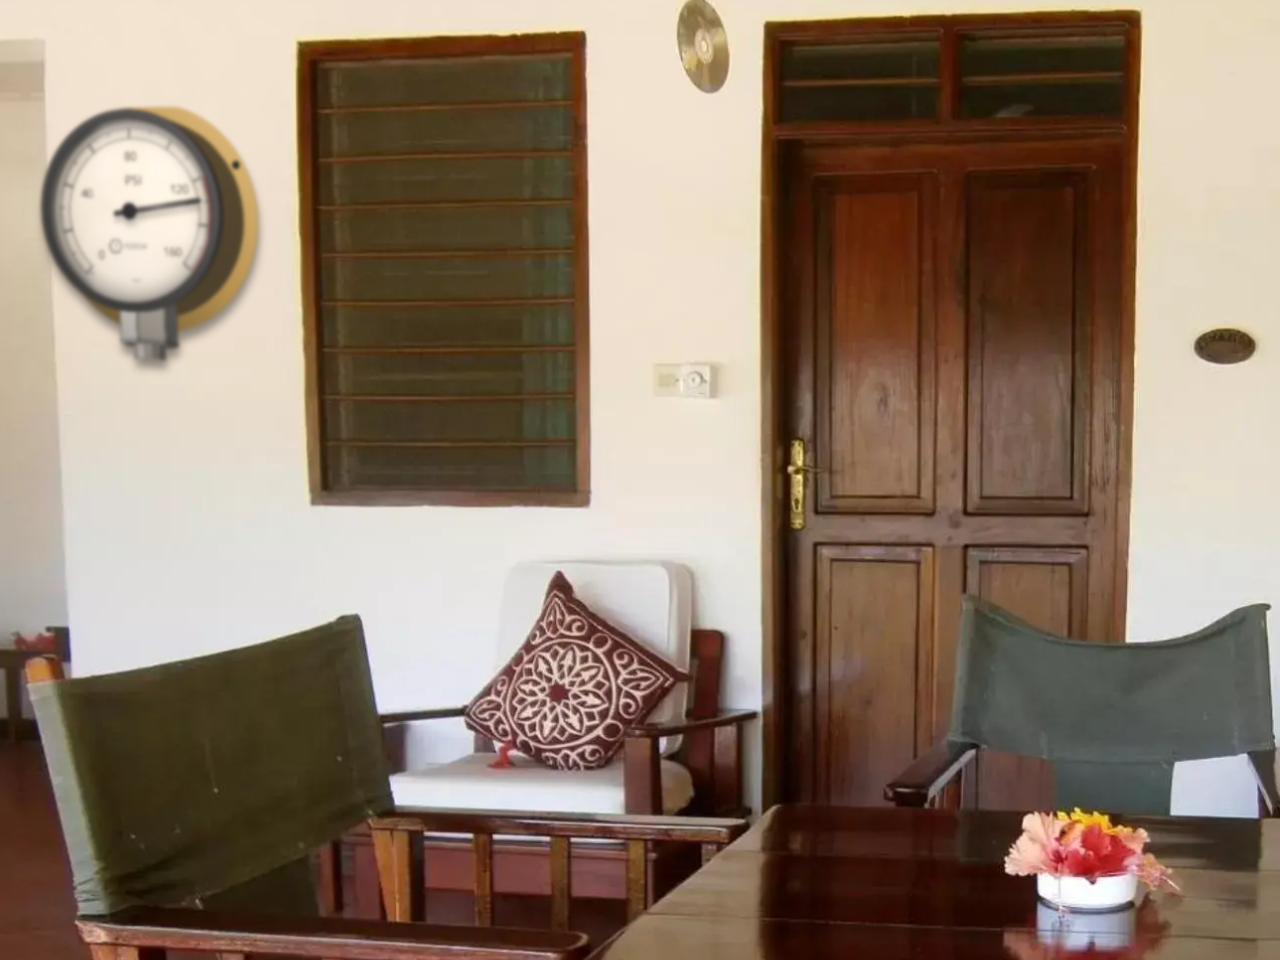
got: 130 psi
